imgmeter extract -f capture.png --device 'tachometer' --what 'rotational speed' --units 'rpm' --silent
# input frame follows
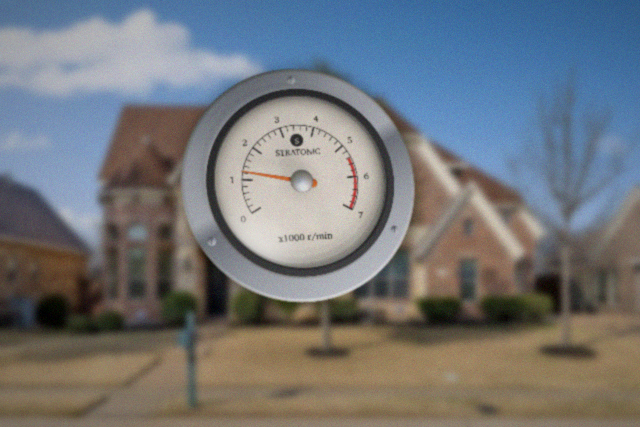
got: 1200 rpm
